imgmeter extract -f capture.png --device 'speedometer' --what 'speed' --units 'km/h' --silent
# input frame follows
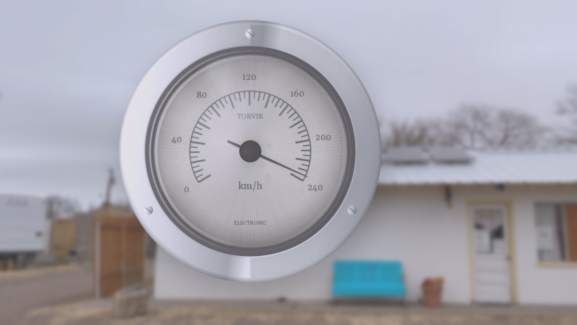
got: 235 km/h
